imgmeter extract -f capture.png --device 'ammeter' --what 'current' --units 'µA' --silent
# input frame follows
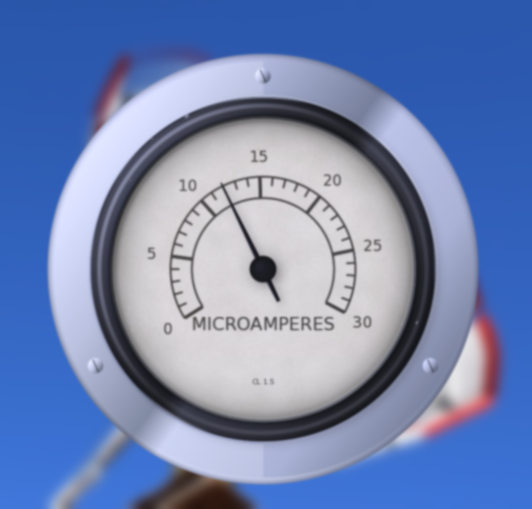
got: 12 µA
